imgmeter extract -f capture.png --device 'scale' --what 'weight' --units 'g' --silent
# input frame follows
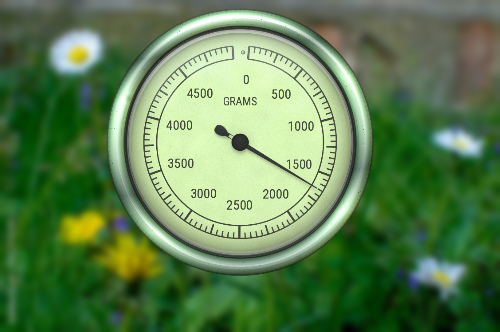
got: 1650 g
